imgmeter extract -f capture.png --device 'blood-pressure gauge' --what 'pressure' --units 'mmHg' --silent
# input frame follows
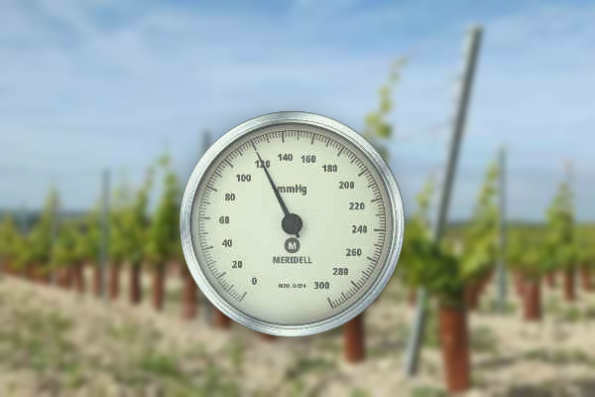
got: 120 mmHg
